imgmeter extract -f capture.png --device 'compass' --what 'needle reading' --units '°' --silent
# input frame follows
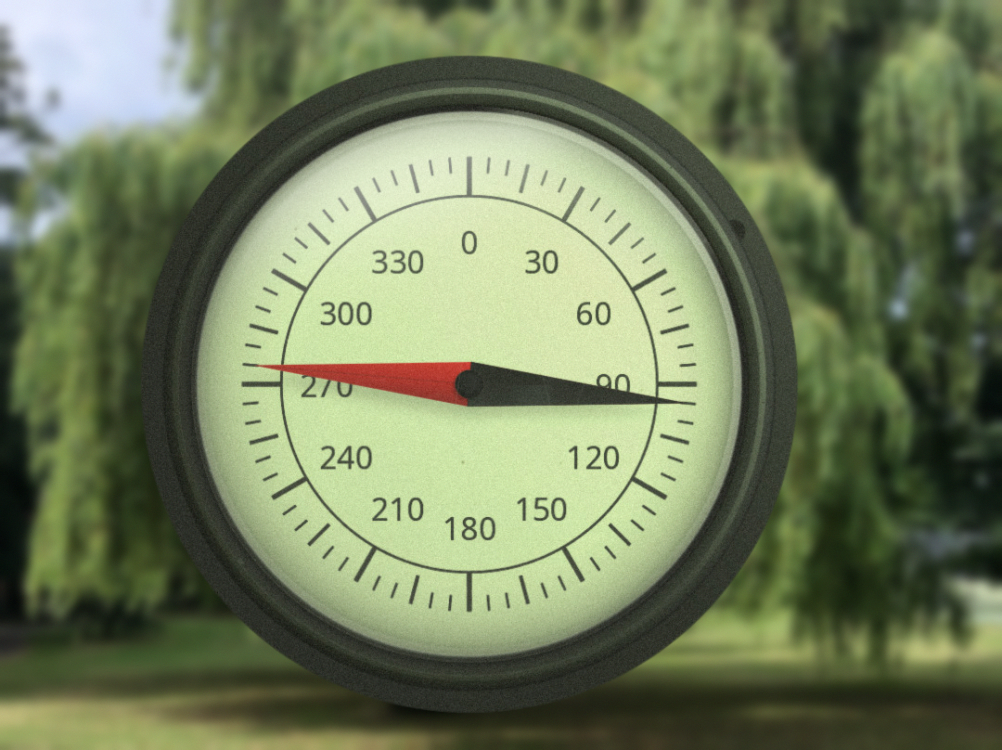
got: 275 °
